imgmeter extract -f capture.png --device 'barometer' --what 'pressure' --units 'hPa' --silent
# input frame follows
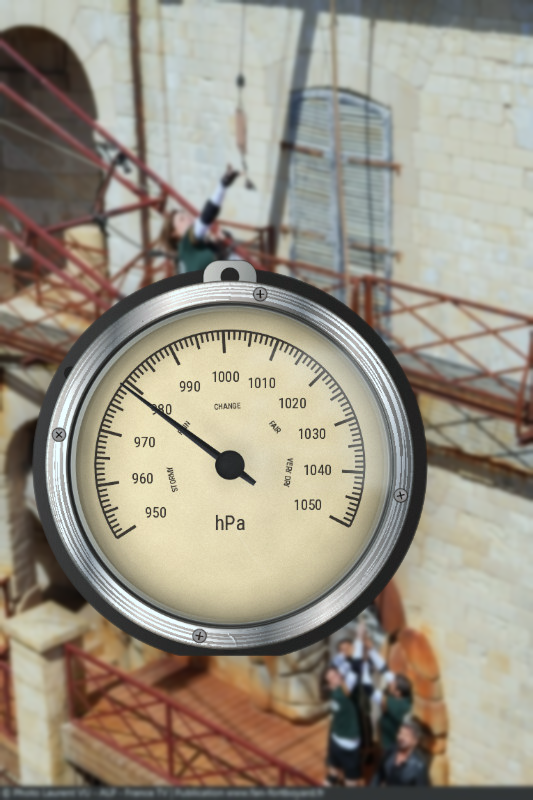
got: 979 hPa
